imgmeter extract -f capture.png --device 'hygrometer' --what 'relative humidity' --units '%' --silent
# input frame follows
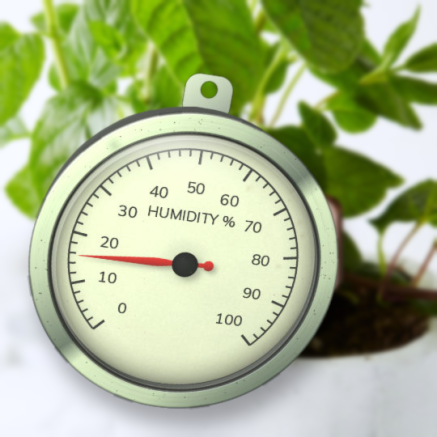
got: 16 %
